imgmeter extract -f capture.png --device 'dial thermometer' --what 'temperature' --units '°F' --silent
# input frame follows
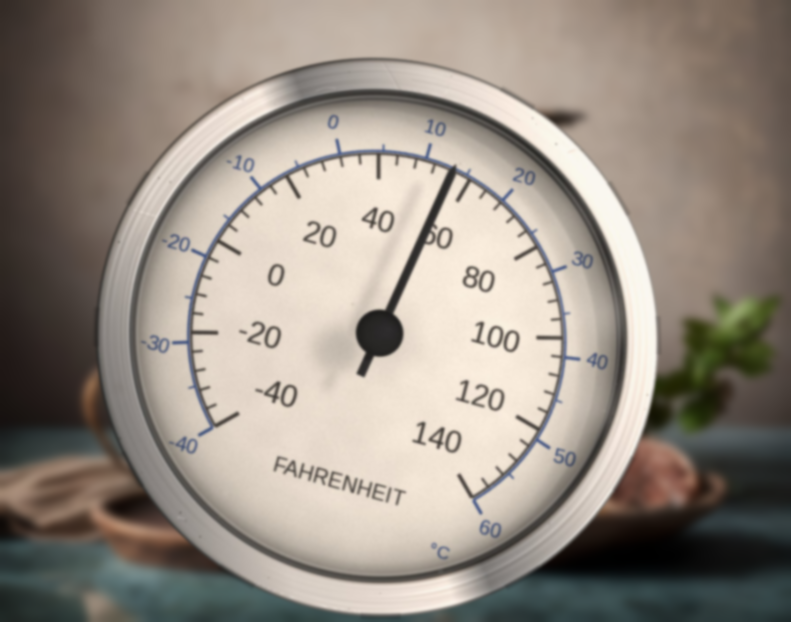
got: 56 °F
